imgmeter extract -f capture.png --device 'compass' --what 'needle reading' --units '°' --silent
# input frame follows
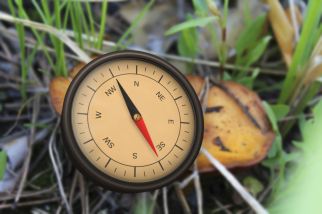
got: 150 °
